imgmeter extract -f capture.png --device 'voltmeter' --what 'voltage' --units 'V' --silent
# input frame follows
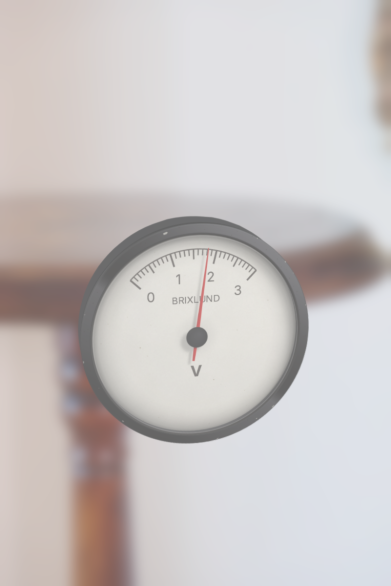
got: 1.8 V
